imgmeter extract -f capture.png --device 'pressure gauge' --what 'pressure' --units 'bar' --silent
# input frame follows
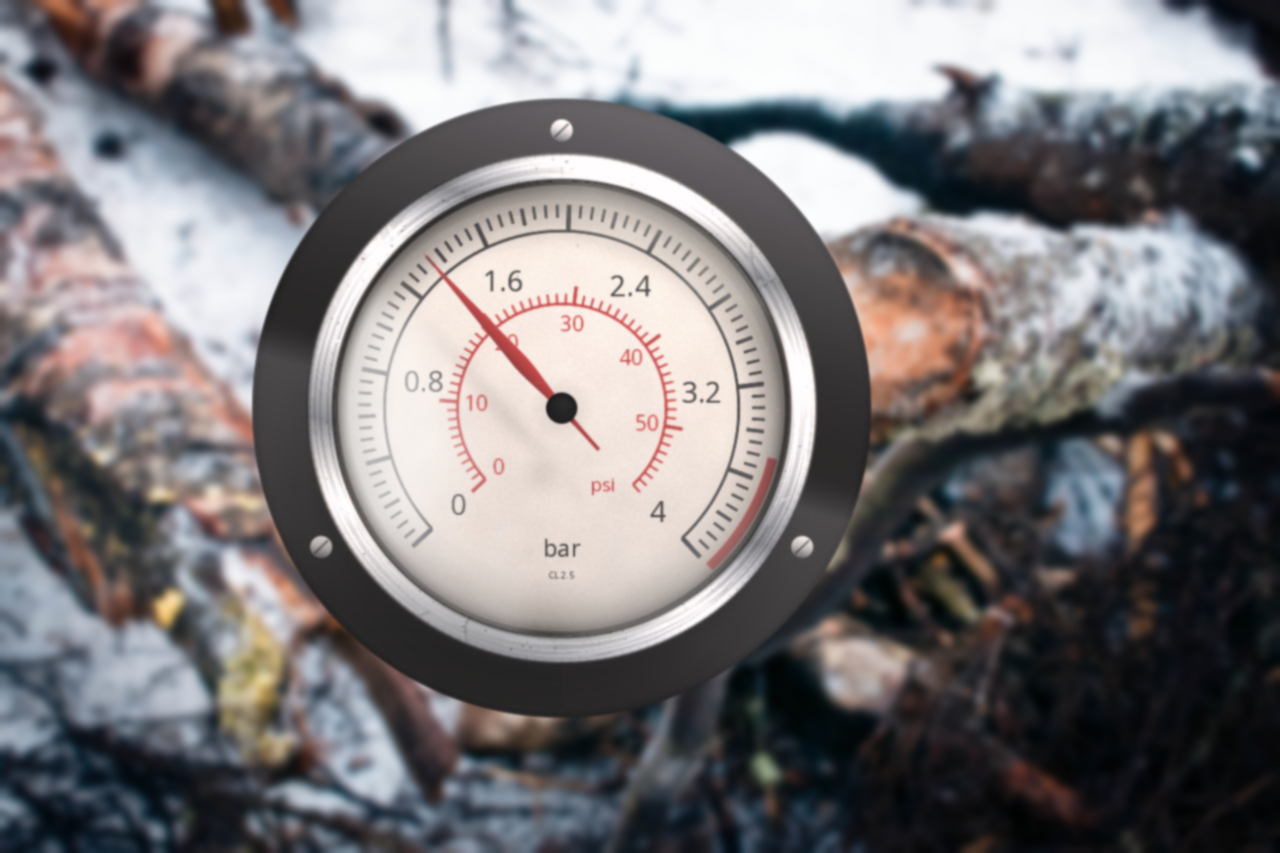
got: 1.35 bar
